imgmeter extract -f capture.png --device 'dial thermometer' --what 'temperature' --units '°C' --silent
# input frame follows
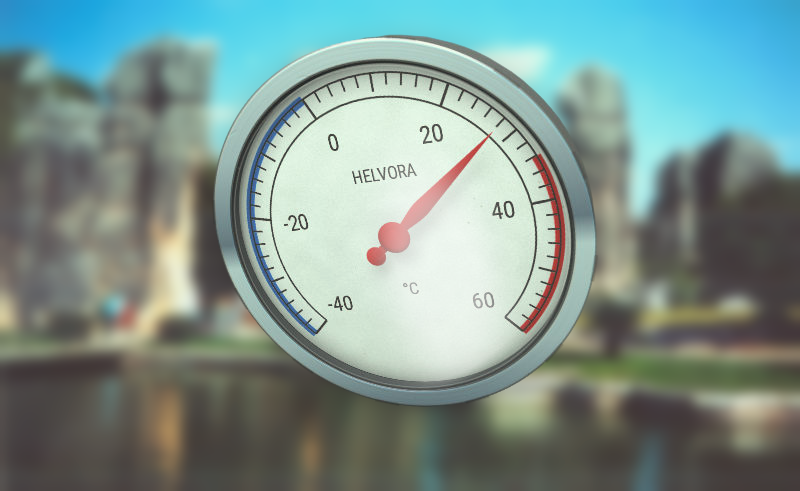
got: 28 °C
